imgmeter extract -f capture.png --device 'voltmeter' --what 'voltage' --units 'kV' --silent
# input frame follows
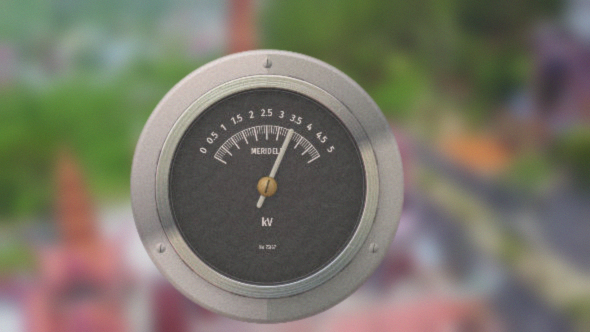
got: 3.5 kV
